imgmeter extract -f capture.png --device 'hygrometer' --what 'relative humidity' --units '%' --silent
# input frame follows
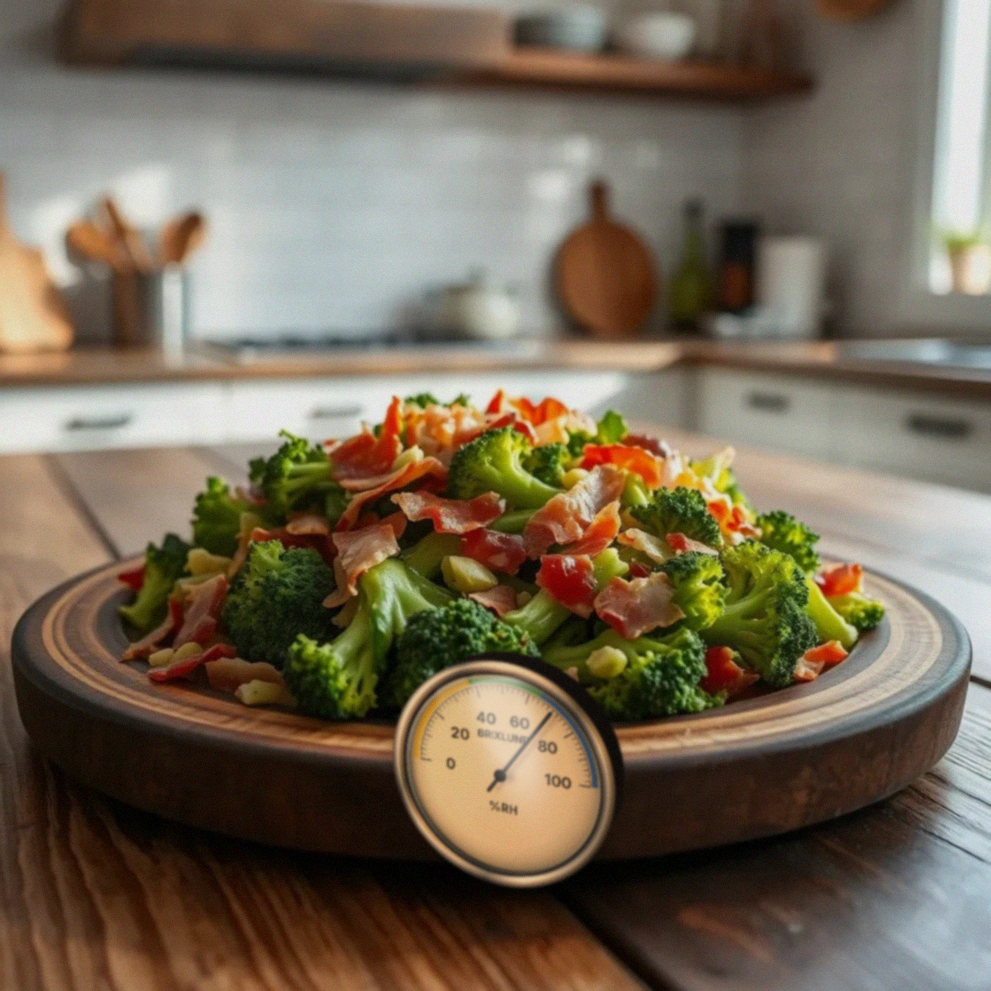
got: 70 %
